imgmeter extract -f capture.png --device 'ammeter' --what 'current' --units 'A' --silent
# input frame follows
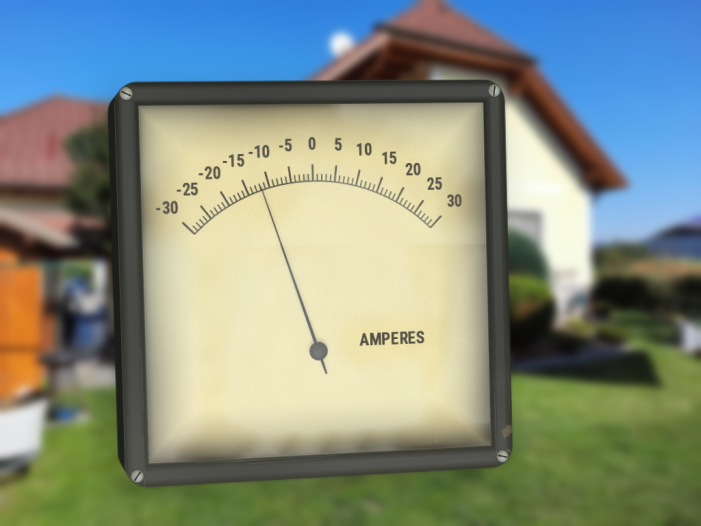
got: -12 A
